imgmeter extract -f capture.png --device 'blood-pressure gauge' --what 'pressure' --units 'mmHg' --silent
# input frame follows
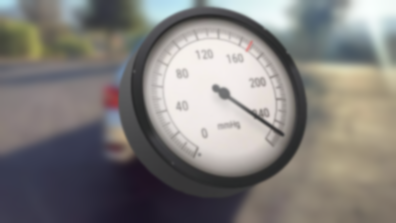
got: 250 mmHg
